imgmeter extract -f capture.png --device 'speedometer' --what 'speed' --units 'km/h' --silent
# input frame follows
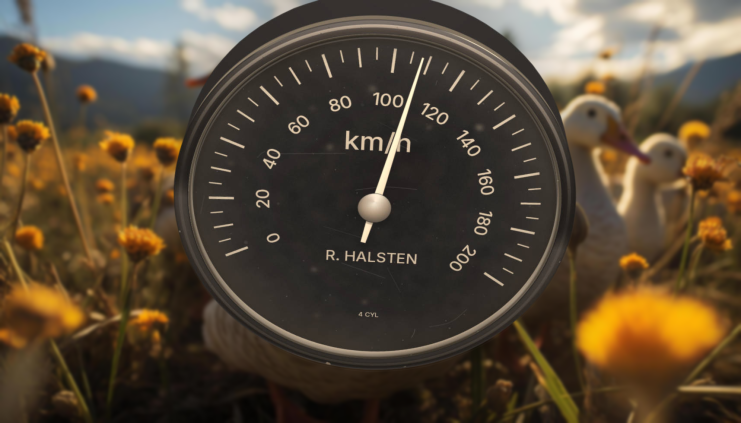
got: 107.5 km/h
